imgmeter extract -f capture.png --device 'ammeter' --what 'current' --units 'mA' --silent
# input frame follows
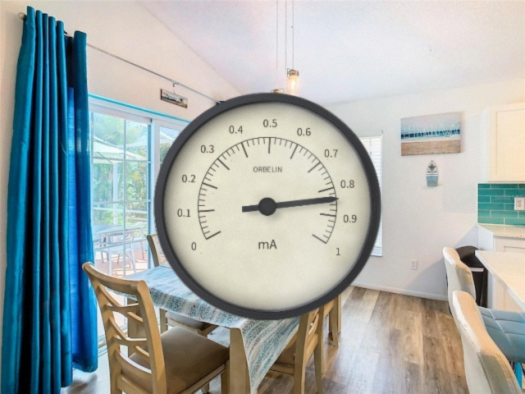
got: 0.84 mA
